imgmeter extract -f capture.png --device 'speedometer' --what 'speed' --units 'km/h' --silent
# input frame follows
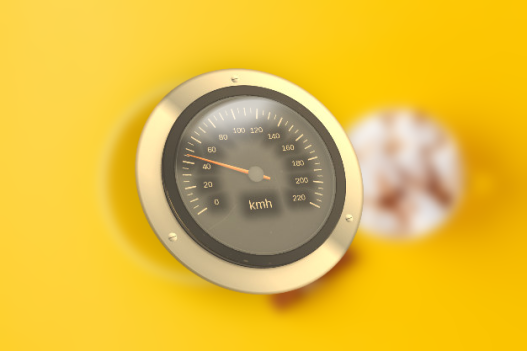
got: 45 km/h
